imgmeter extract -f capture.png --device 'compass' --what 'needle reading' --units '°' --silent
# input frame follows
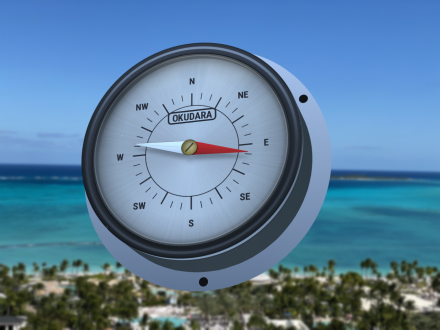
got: 100 °
